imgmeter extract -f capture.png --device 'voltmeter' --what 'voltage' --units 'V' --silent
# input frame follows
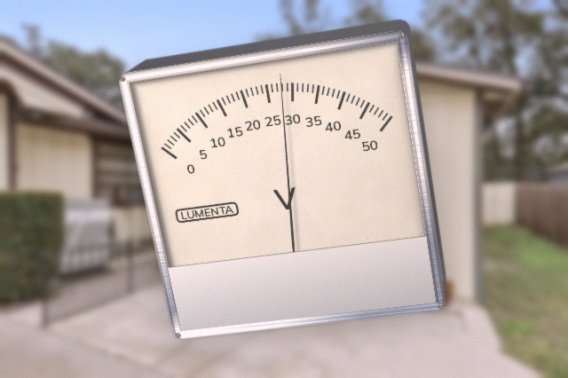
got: 28 V
